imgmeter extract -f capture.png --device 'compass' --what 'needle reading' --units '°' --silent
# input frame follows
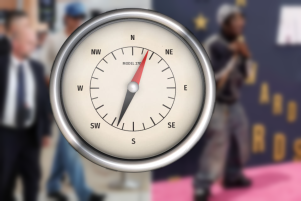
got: 22.5 °
